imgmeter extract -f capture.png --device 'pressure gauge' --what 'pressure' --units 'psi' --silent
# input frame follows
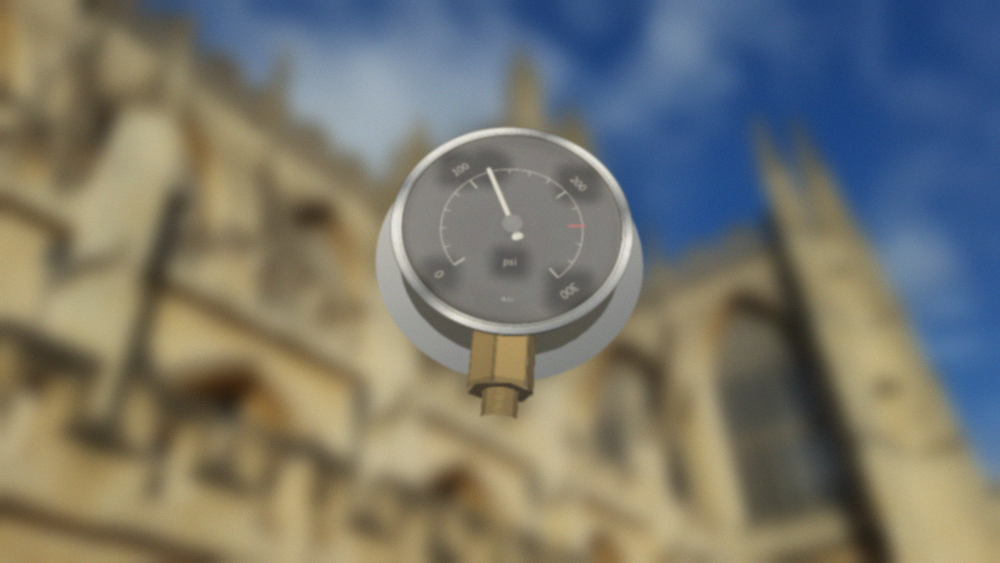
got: 120 psi
